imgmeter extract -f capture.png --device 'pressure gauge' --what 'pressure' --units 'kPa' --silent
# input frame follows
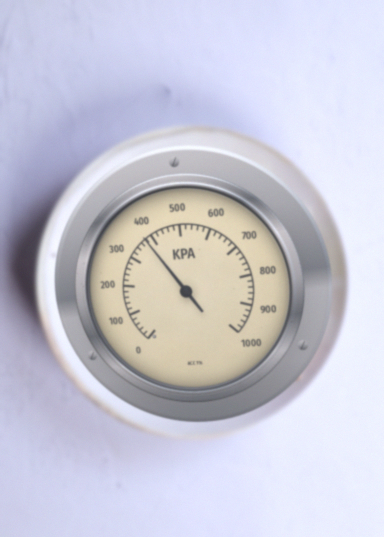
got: 380 kPa
